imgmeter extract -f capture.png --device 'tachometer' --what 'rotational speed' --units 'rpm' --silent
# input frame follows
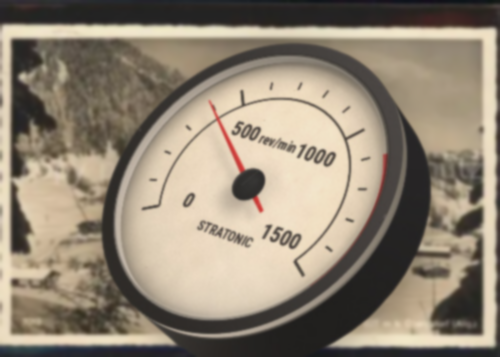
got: 400 rpm
